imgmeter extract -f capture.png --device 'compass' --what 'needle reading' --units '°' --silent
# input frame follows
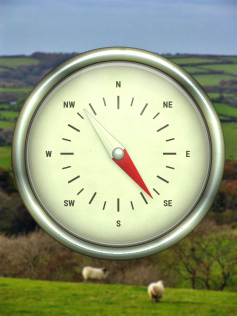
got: 142.5 °
